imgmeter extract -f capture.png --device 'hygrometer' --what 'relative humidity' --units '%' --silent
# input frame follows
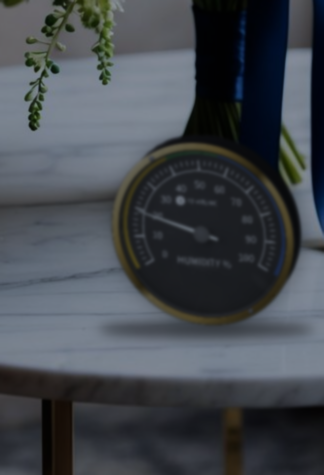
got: 20 %
